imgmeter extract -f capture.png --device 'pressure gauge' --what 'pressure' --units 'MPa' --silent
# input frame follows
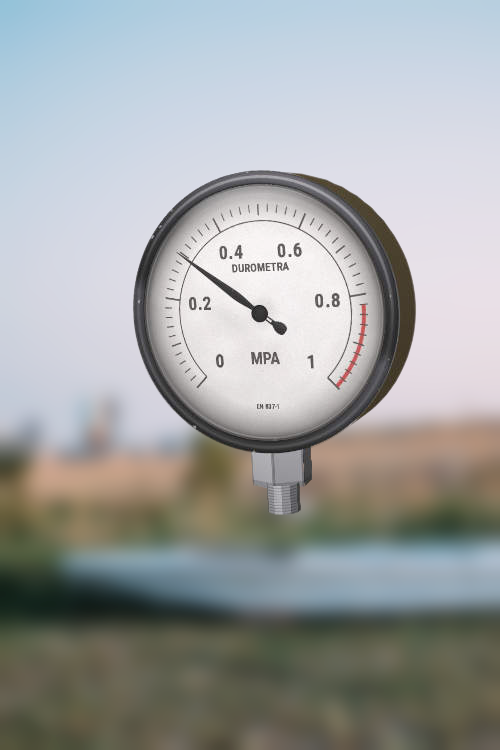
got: 0.3 MPa
